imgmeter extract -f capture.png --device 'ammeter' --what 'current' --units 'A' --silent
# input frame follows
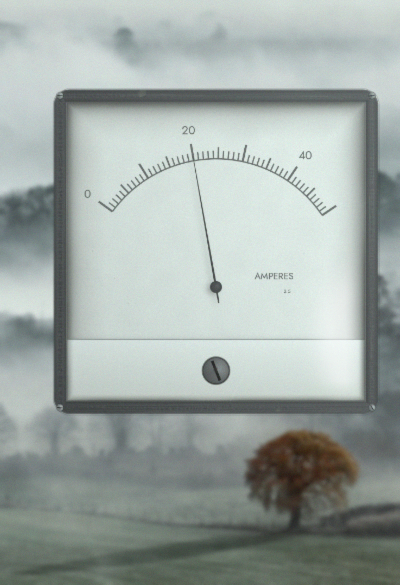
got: 20 A
